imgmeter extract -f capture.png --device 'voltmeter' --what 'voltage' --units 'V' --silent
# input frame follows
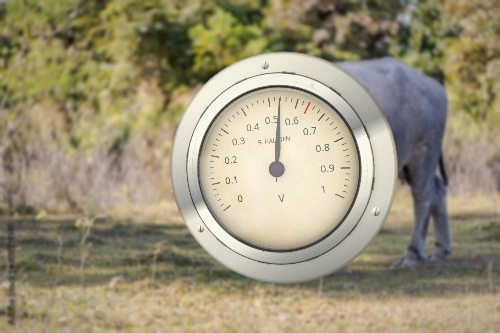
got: 0.54 V
